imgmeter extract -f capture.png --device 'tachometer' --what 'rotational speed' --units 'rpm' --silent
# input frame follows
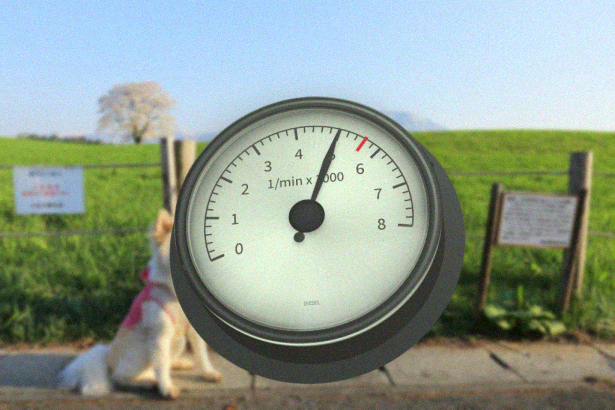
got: 5000 rpm
